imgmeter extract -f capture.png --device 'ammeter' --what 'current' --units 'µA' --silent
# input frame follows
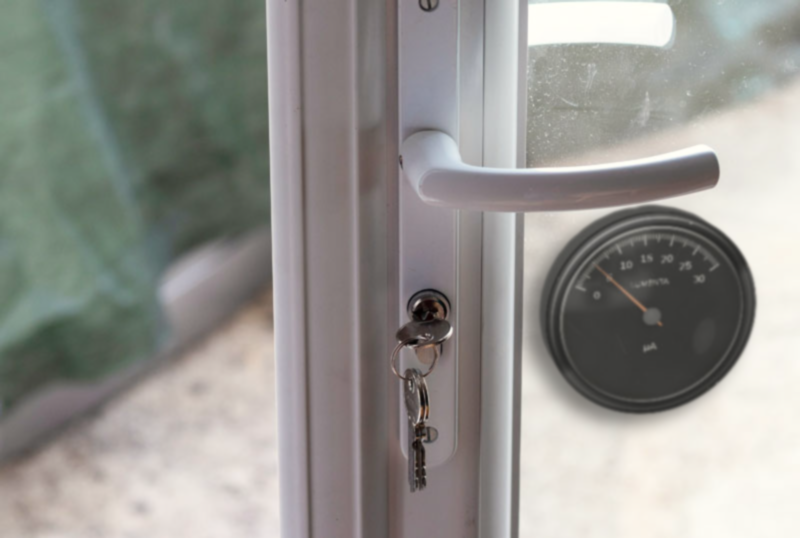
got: 5 µA
